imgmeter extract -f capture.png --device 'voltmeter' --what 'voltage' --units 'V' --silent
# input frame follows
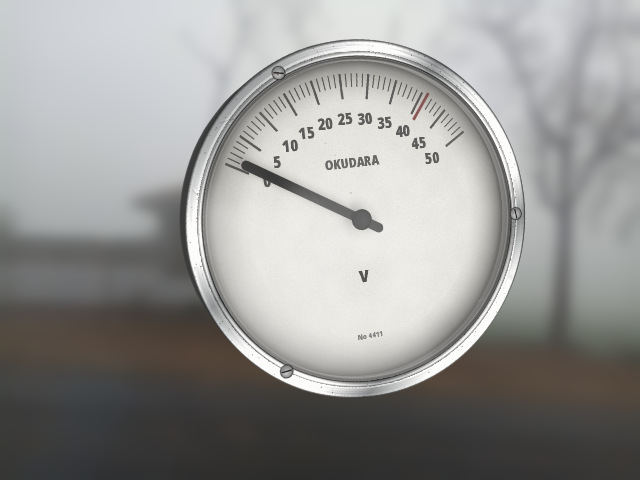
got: 1 V
